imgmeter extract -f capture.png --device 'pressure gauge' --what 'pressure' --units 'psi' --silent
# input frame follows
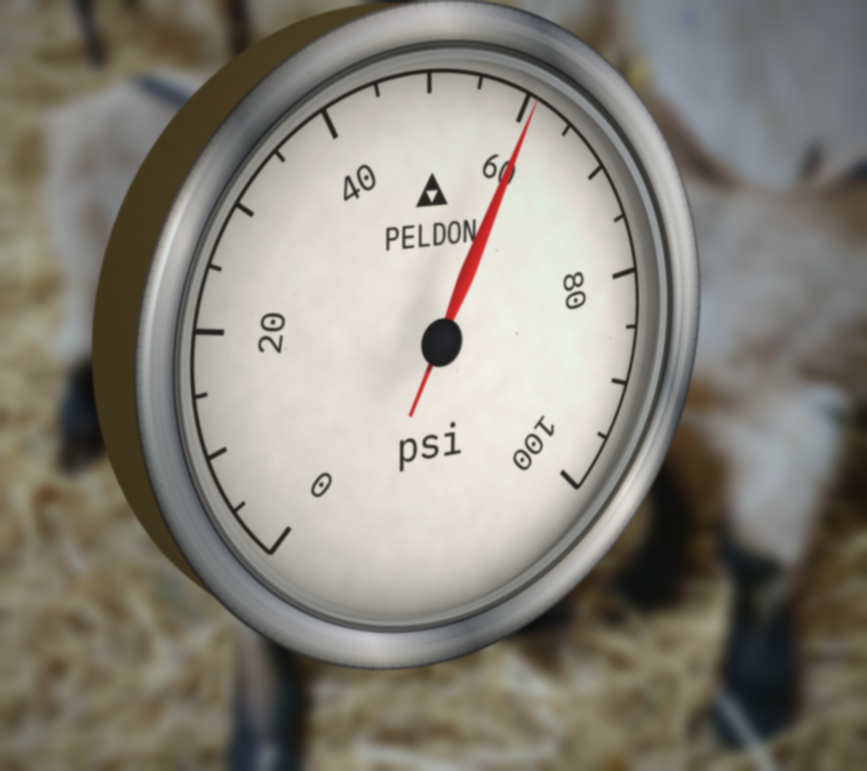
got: 60 psi
